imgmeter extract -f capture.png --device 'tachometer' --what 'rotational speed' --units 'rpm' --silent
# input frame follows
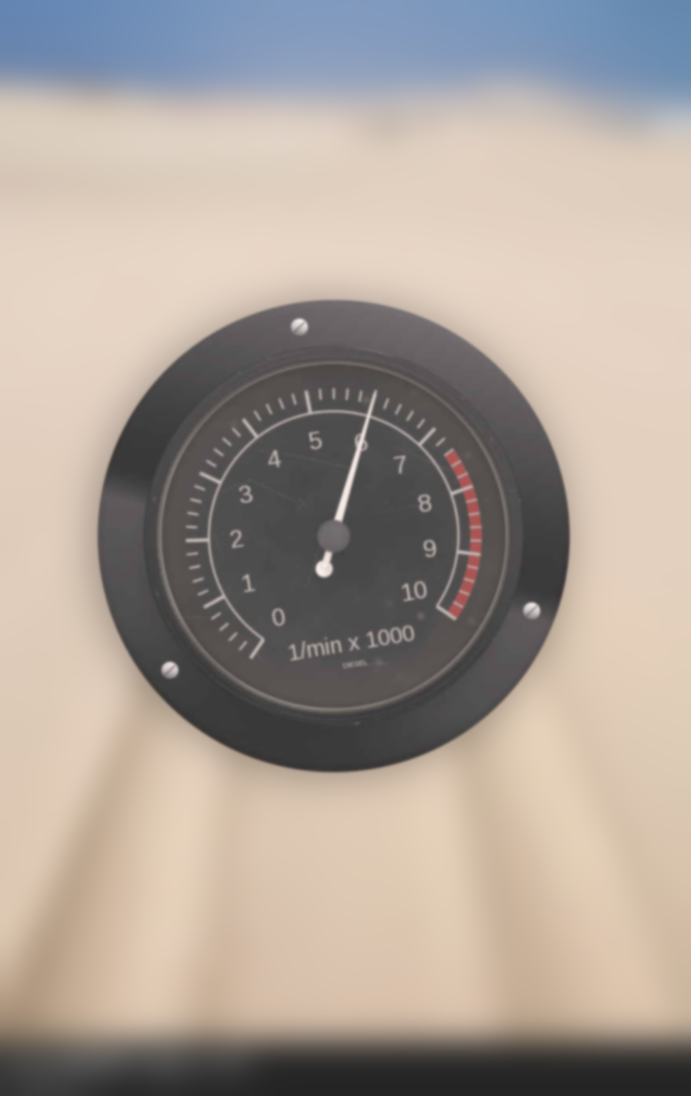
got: 6000 rpm
